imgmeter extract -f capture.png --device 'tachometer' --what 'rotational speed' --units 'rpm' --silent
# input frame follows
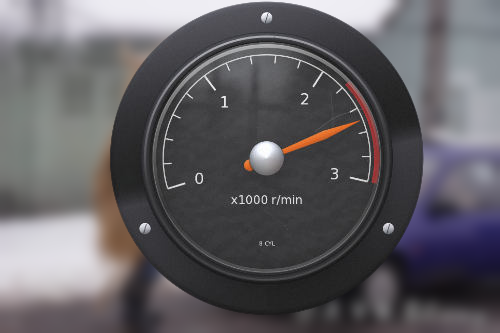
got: 2500 rpm
